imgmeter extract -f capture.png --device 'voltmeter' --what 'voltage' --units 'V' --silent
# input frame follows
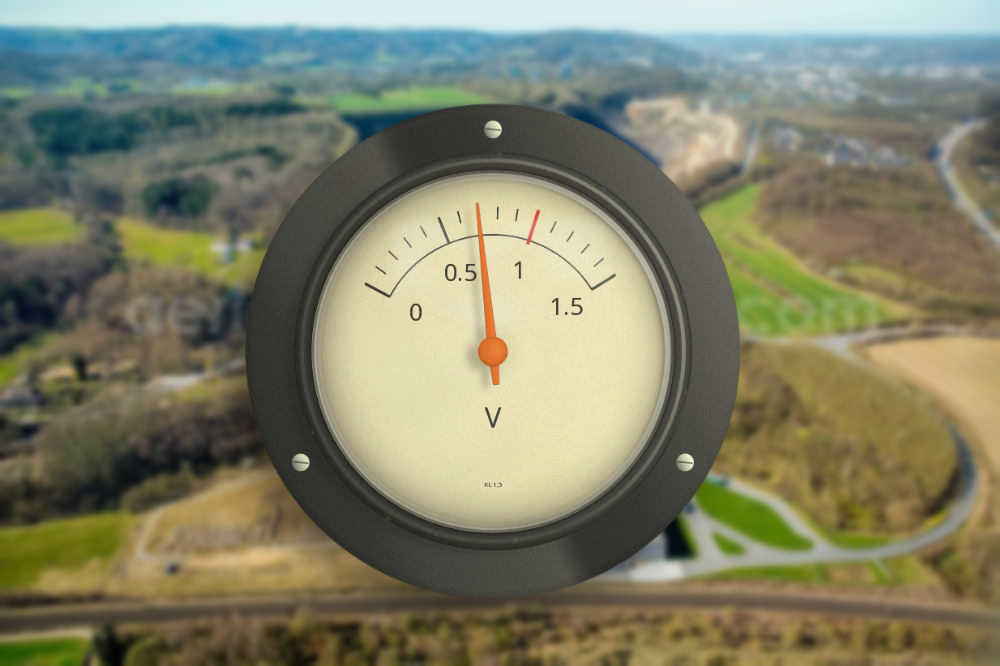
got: 0.7 V
